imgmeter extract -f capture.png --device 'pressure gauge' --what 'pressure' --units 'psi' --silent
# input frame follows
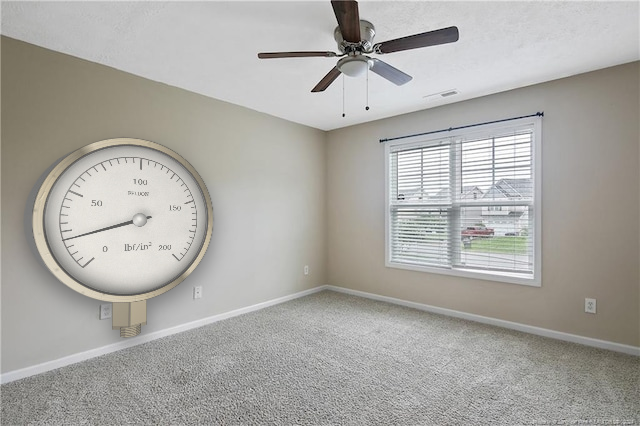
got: 20 psi
